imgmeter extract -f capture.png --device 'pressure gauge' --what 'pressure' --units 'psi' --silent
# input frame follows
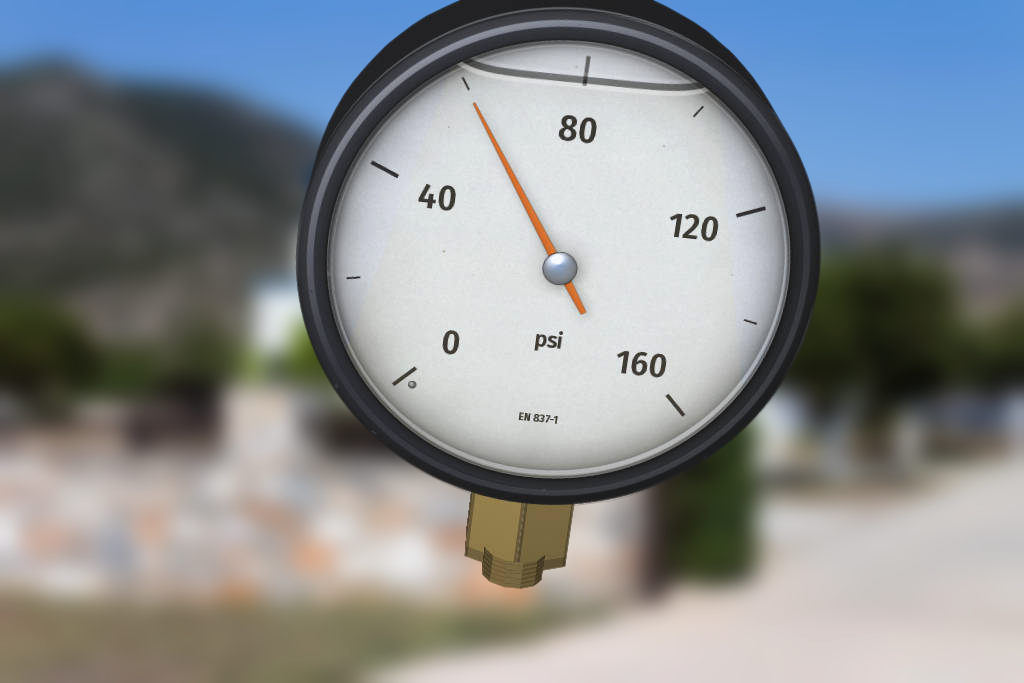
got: 60 psi
